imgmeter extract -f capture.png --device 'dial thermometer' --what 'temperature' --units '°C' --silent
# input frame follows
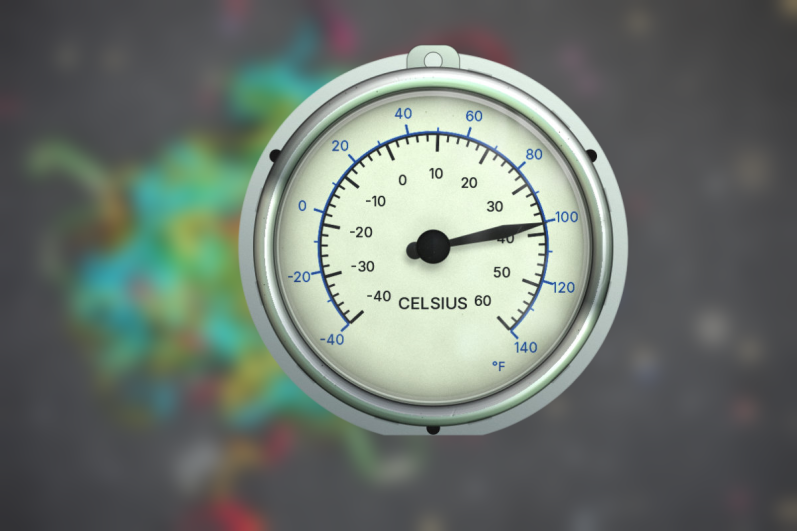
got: 38 °C
